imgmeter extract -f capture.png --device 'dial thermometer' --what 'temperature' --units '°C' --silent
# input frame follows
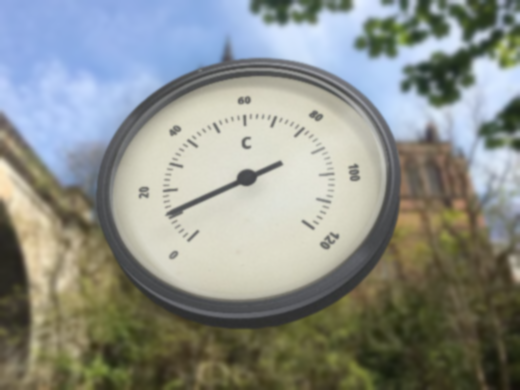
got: 10 °C
